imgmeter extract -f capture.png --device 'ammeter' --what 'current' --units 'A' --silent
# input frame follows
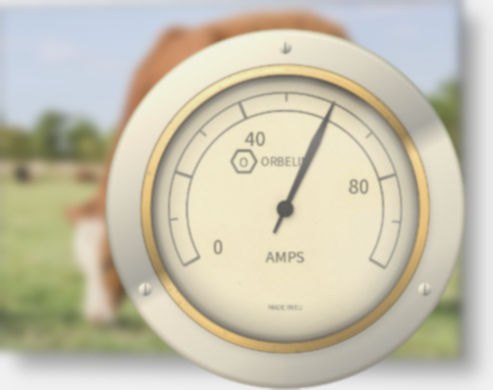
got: 60 A
